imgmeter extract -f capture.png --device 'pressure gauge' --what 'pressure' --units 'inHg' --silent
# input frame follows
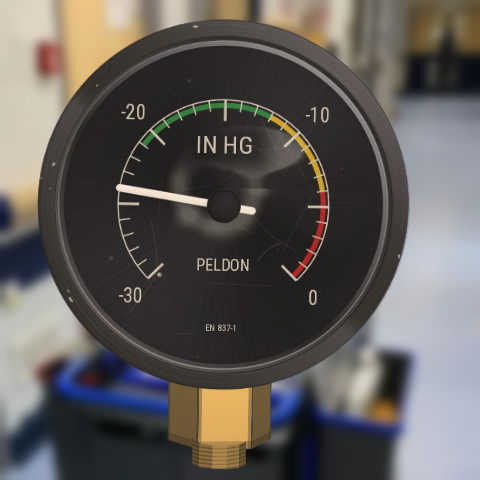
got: -24 inHg
